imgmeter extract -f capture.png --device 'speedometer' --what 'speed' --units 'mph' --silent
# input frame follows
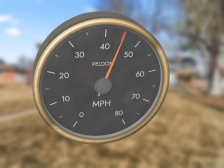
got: 45 mph
